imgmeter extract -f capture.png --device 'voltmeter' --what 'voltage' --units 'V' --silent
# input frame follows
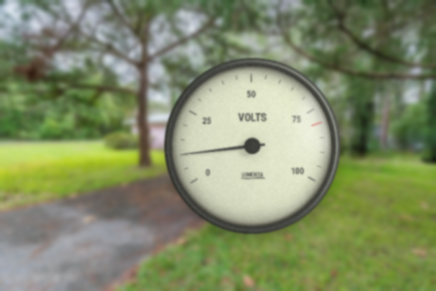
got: 10 V
